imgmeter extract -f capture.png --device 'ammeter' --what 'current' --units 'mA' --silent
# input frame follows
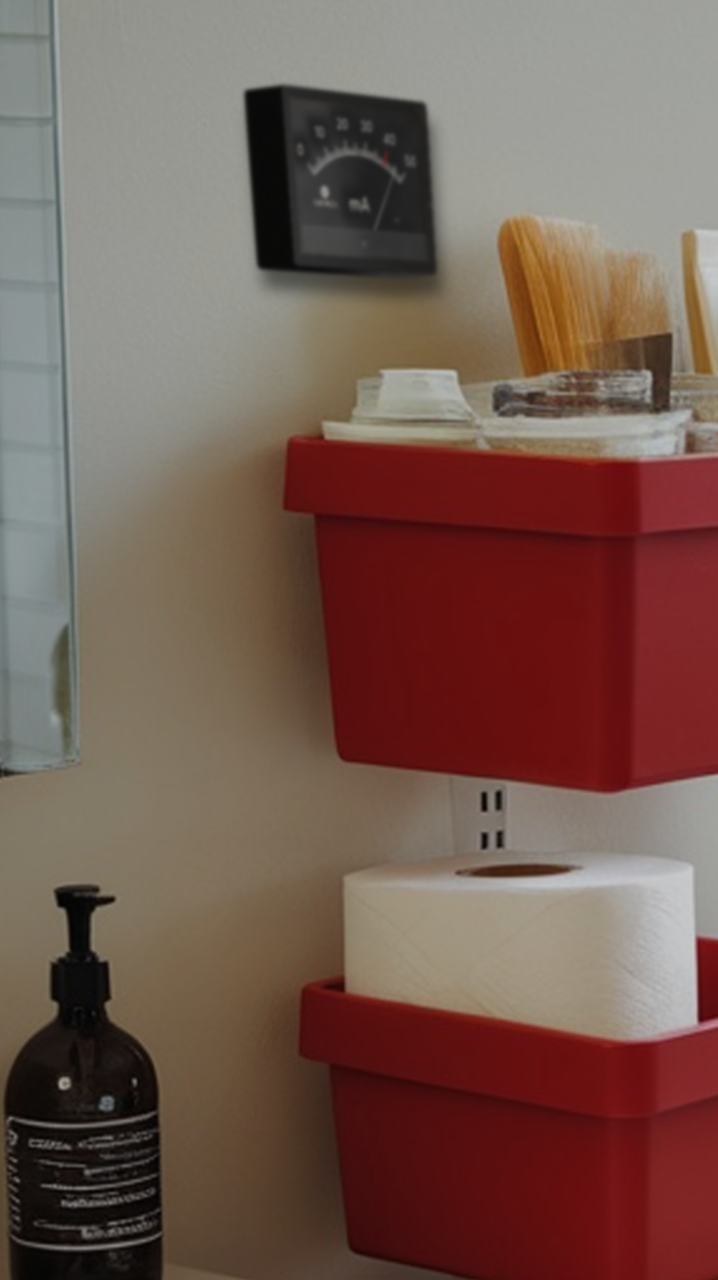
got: 45 mA
